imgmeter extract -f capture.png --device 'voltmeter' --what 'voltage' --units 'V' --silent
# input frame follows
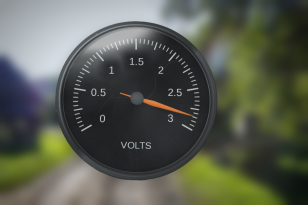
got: 2.85 V
